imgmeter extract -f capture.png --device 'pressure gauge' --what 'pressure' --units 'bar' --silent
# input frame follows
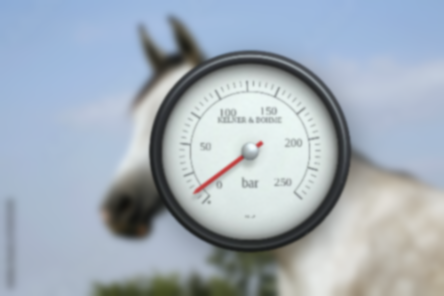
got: 10 bar
